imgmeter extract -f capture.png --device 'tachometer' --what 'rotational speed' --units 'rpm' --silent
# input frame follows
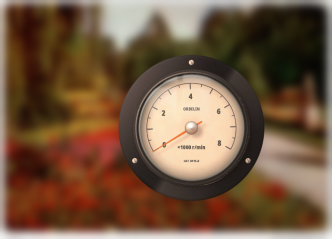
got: 0 rpm
